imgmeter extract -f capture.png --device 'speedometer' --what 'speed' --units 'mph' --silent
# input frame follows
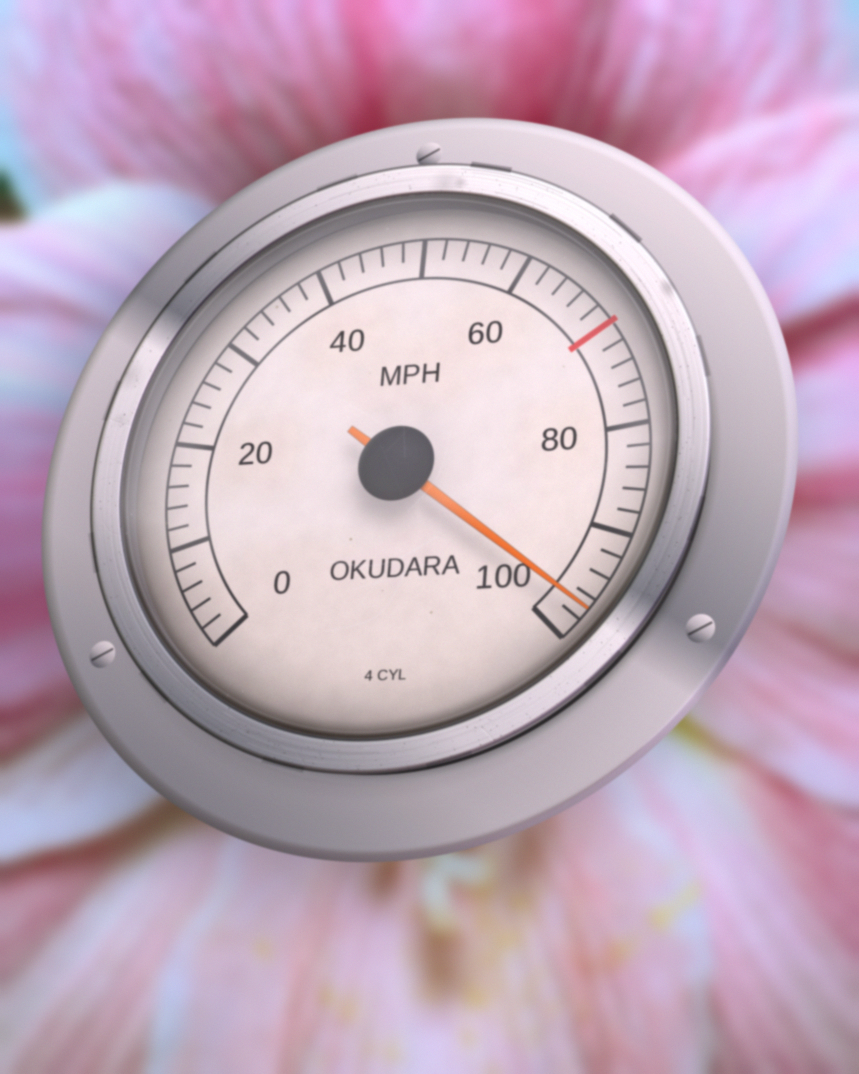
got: 97 mph
